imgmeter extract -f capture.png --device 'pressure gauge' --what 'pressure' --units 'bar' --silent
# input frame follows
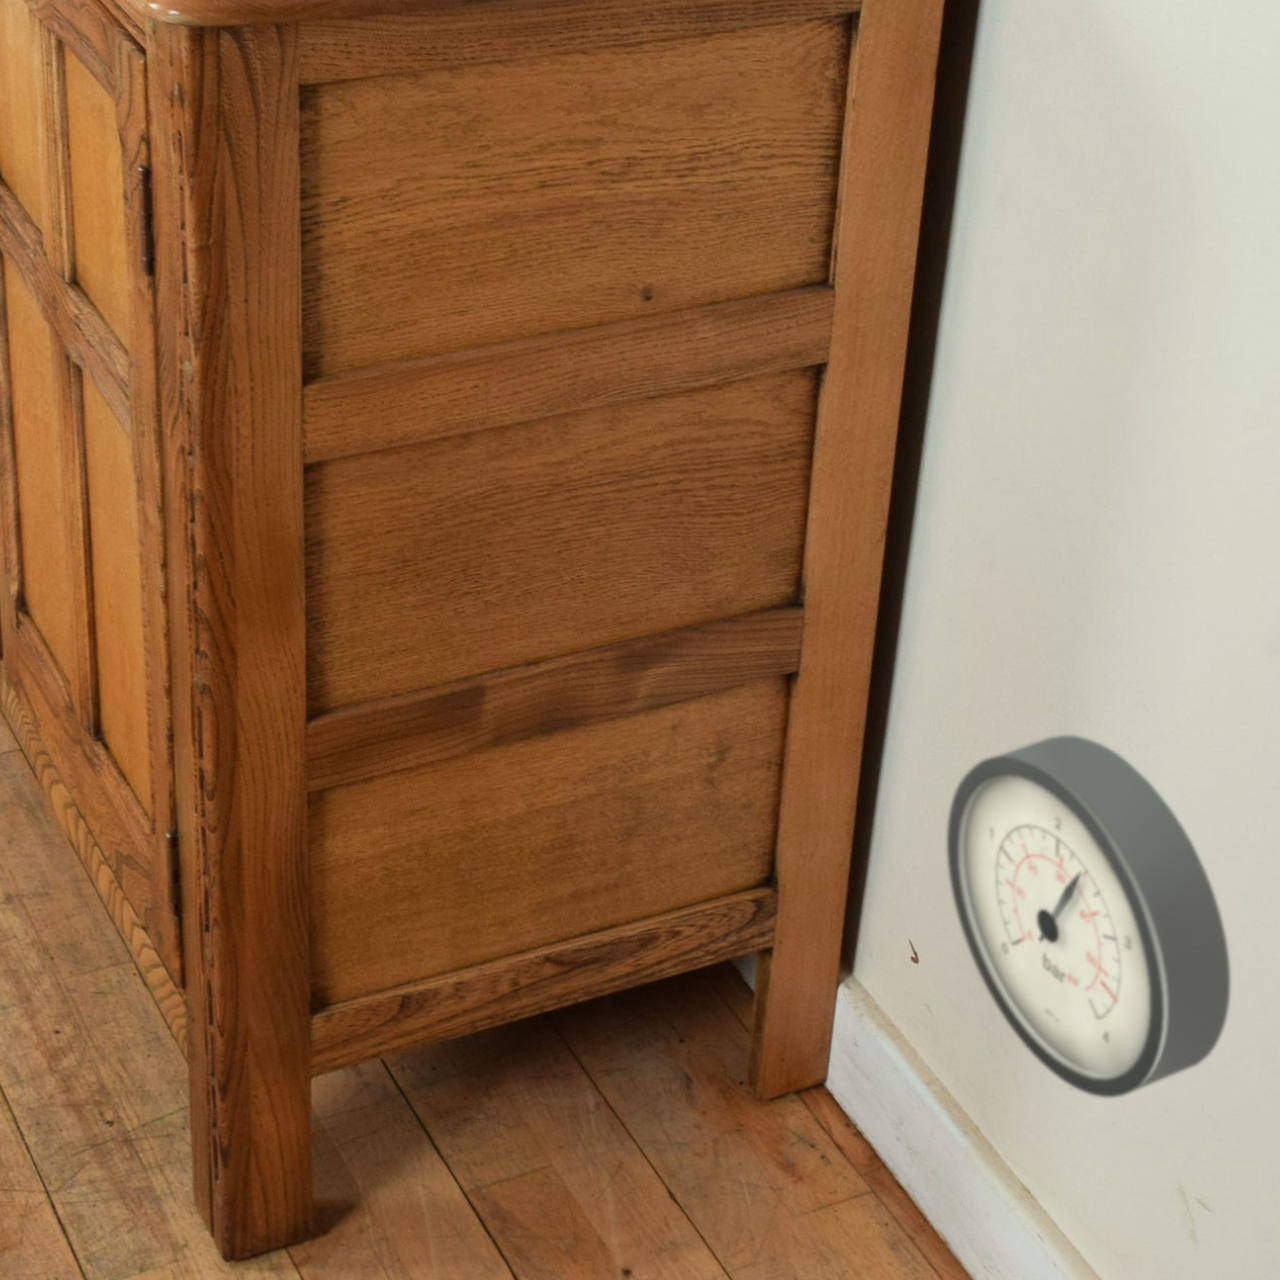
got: 2.4 bar
